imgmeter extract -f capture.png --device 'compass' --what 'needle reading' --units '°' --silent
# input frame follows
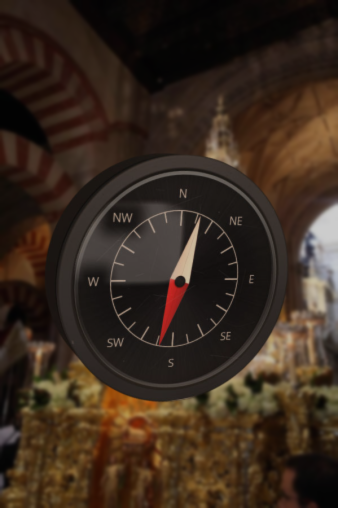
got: 195 °
